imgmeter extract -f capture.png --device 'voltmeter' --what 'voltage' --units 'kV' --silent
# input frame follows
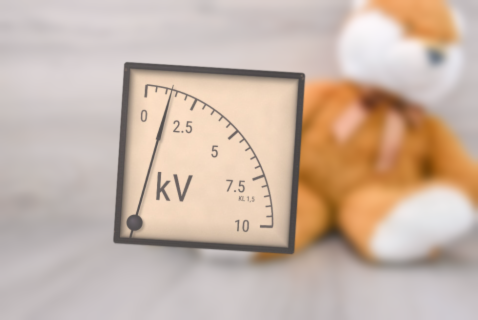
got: 1.25 kV
